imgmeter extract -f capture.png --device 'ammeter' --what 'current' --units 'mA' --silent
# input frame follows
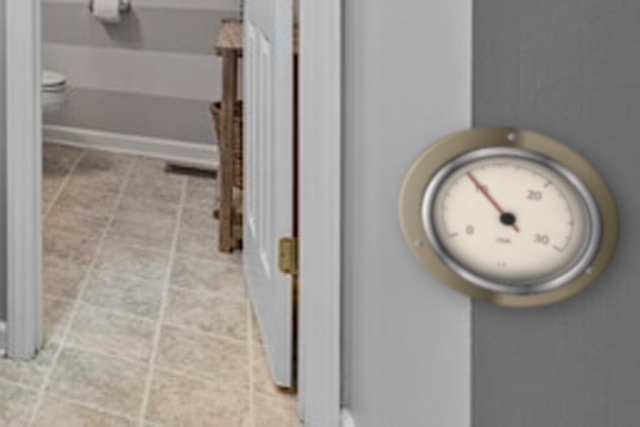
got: 10 mA
